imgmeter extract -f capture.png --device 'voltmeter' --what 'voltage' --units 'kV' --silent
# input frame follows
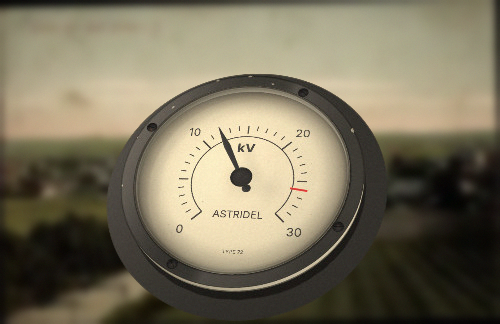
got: 12 kV
